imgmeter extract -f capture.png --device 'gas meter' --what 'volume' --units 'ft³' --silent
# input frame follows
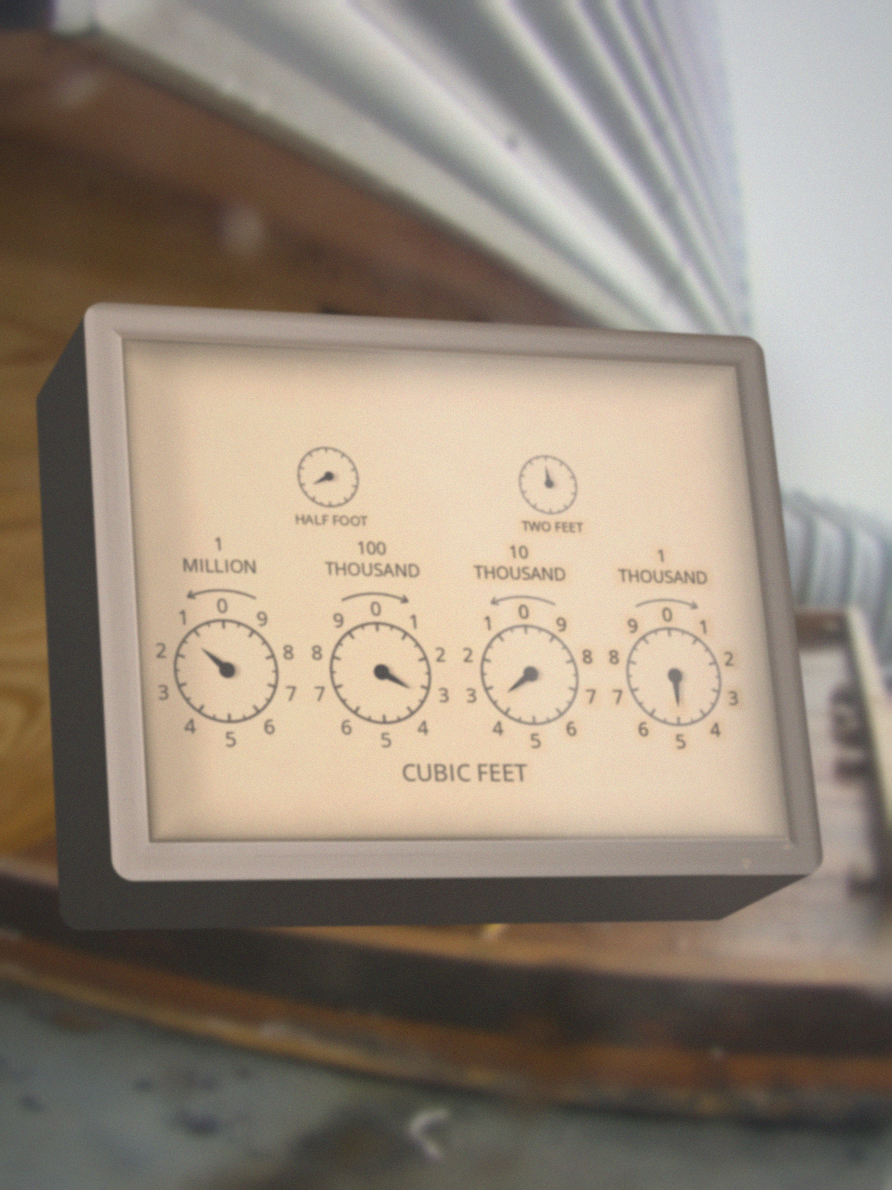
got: 133500 ft³
